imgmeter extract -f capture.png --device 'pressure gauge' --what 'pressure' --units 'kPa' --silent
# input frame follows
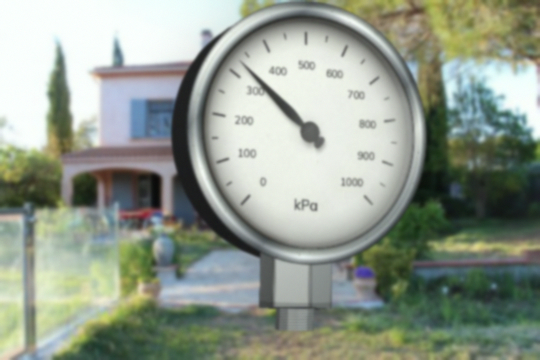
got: 325 kPa
